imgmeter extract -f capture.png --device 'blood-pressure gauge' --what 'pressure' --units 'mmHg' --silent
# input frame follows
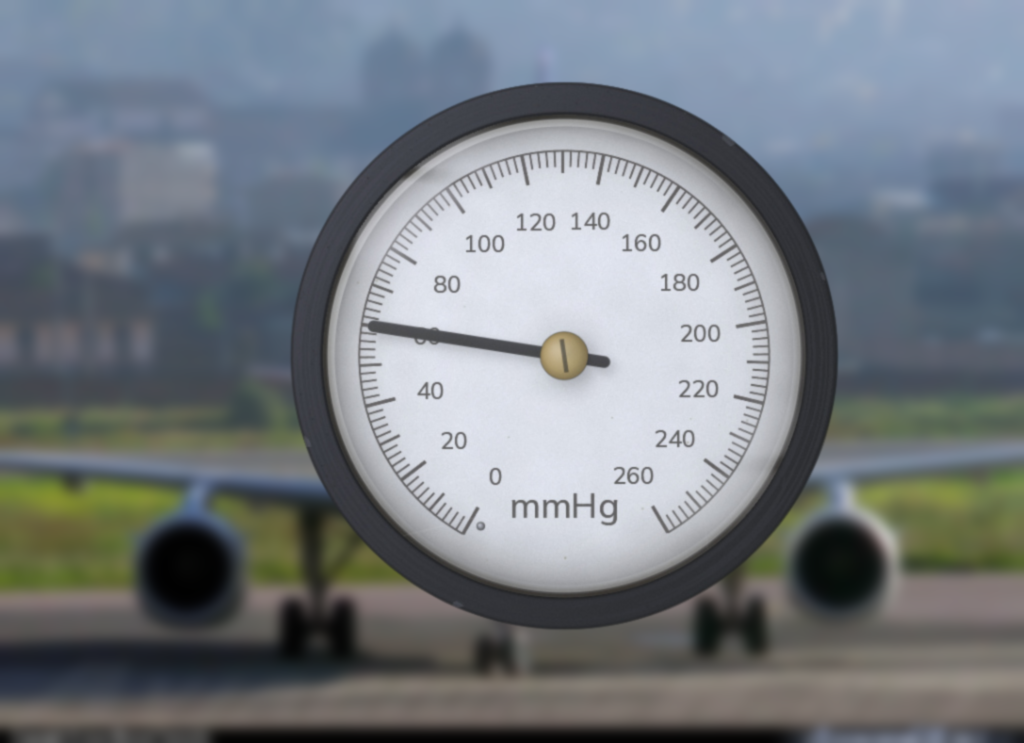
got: 60 mmHg
